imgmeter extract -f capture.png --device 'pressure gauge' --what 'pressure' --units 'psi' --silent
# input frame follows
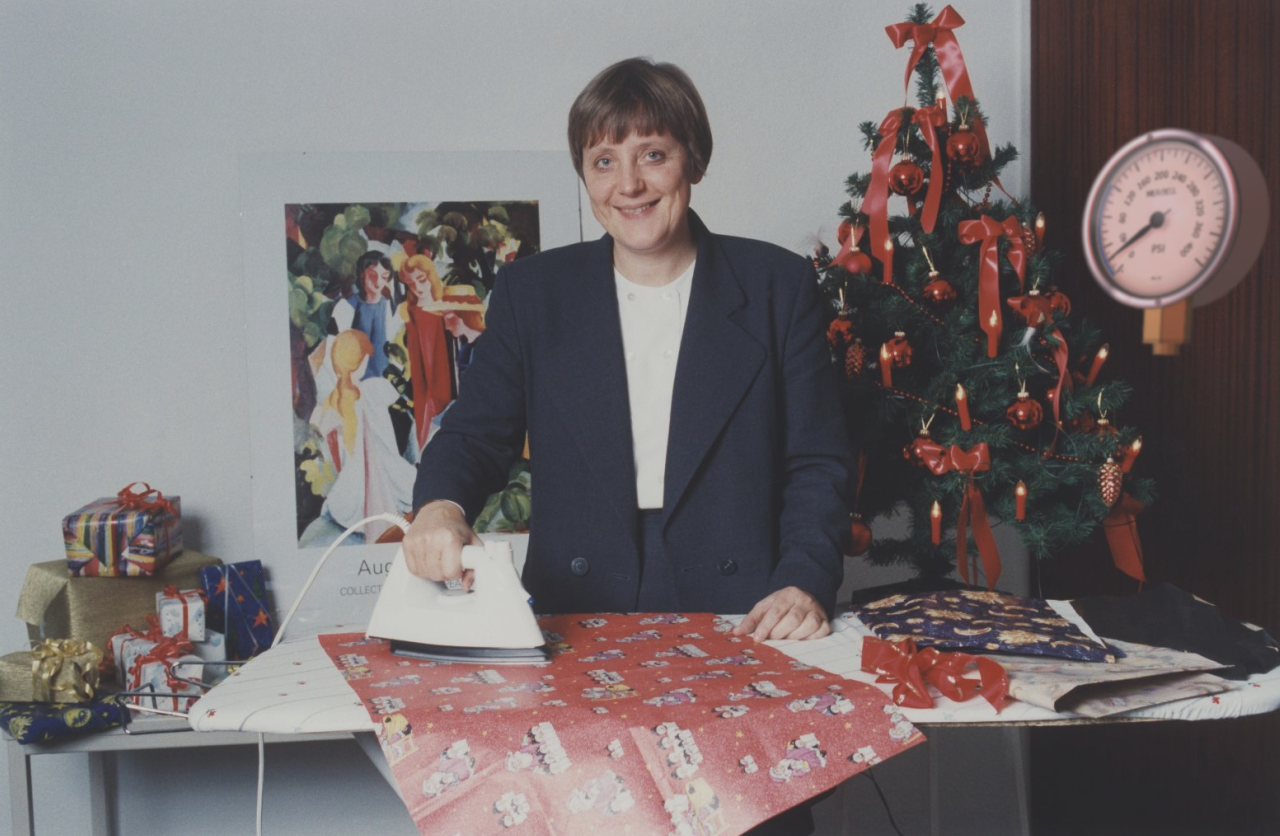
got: 20 psi
